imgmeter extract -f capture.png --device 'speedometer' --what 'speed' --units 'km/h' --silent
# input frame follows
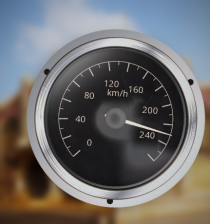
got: 230 km/h
